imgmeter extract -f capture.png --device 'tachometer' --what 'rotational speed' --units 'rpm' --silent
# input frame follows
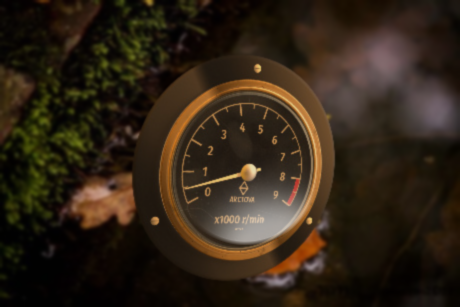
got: 500 rpm
